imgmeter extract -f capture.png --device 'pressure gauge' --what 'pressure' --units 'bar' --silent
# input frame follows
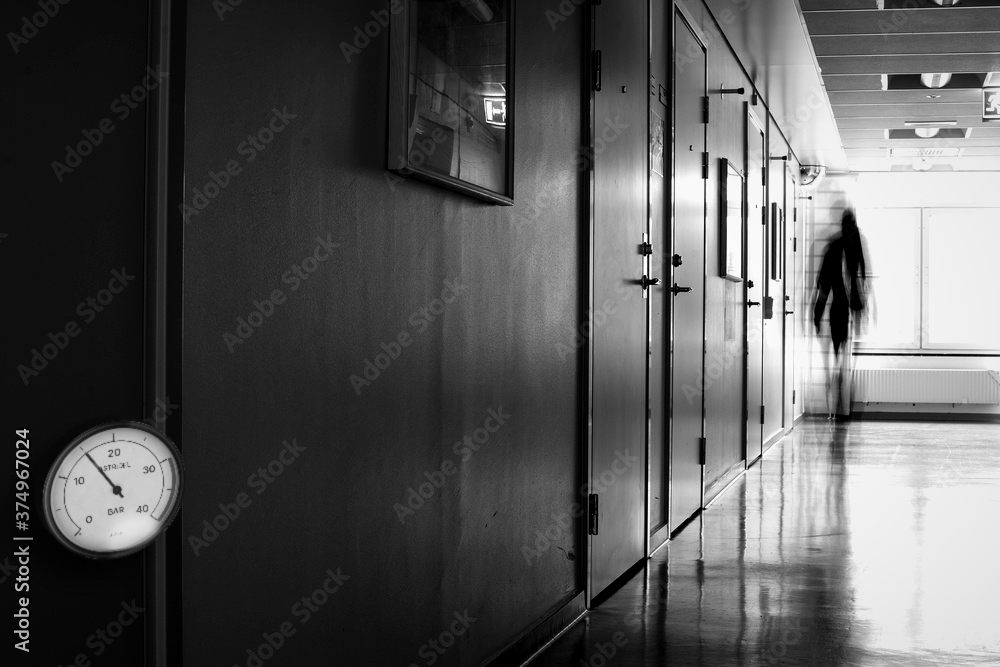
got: 15 bar
